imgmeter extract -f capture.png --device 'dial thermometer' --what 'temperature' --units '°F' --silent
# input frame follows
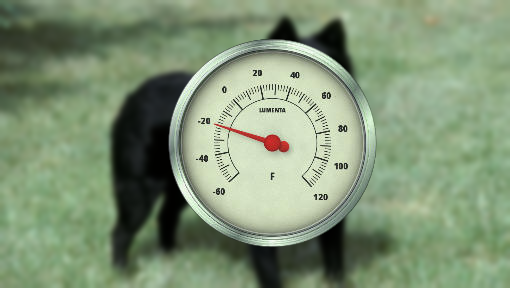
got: -20 °F
